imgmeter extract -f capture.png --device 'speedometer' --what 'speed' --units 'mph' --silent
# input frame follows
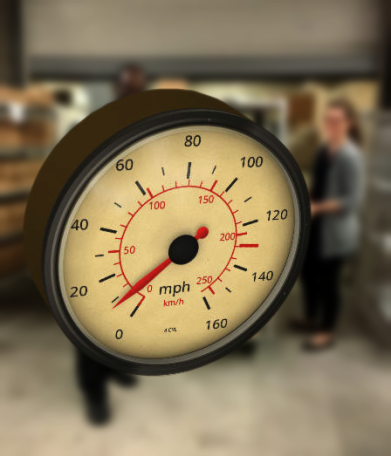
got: 10 mph
